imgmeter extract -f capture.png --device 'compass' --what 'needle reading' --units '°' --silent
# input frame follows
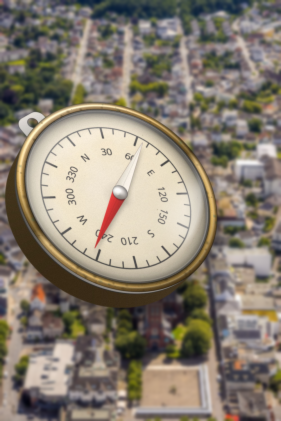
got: 245 °
